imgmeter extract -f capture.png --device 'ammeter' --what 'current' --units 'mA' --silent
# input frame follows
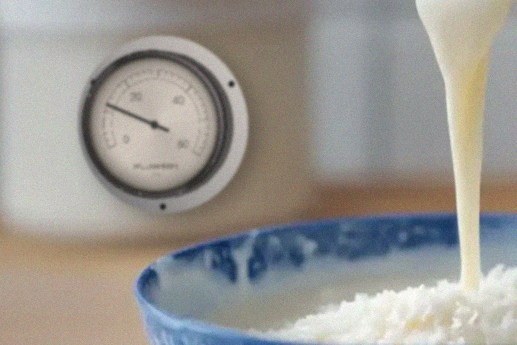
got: 12 mA
